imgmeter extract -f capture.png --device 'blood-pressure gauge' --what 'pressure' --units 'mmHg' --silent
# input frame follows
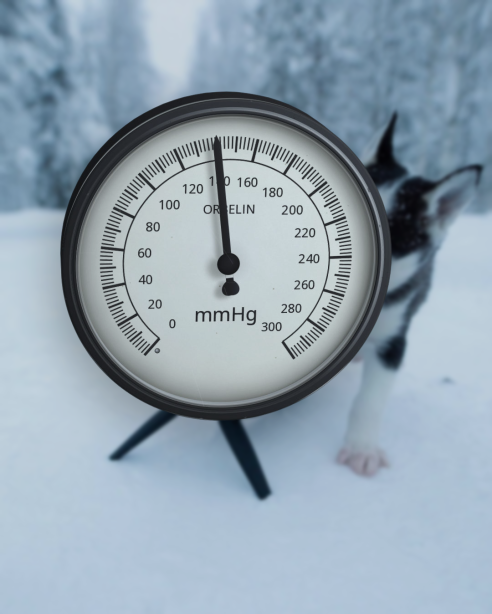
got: 140 mmHg
